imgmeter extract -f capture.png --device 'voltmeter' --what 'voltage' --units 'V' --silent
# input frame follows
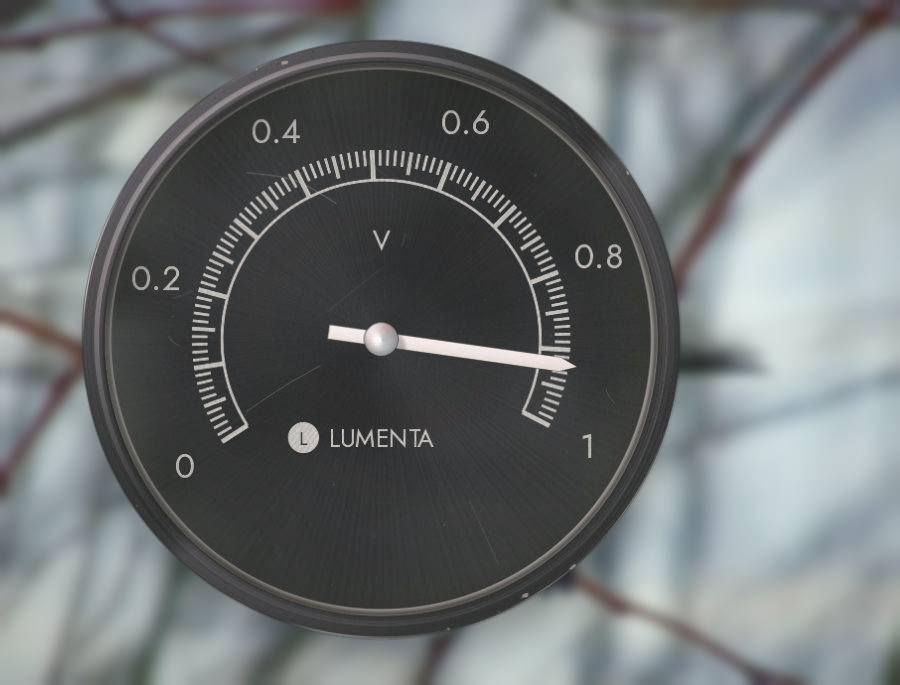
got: 0.92 V
